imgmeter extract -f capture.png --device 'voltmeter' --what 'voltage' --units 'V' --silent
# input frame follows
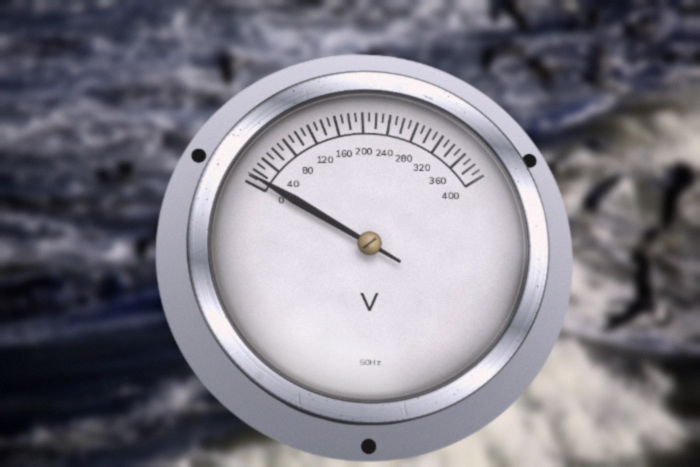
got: 10 V
